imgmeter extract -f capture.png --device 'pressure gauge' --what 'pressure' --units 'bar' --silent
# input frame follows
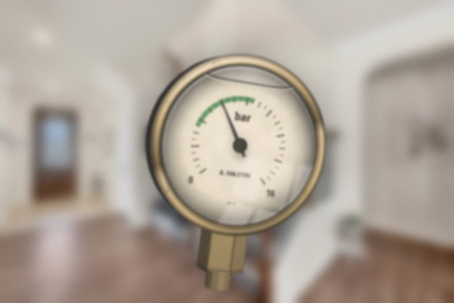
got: 6 bar
